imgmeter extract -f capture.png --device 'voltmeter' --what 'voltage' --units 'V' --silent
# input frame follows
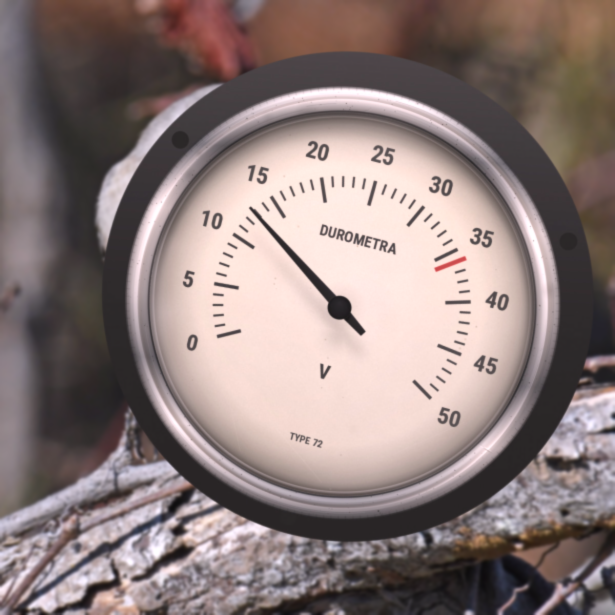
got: 13 V
